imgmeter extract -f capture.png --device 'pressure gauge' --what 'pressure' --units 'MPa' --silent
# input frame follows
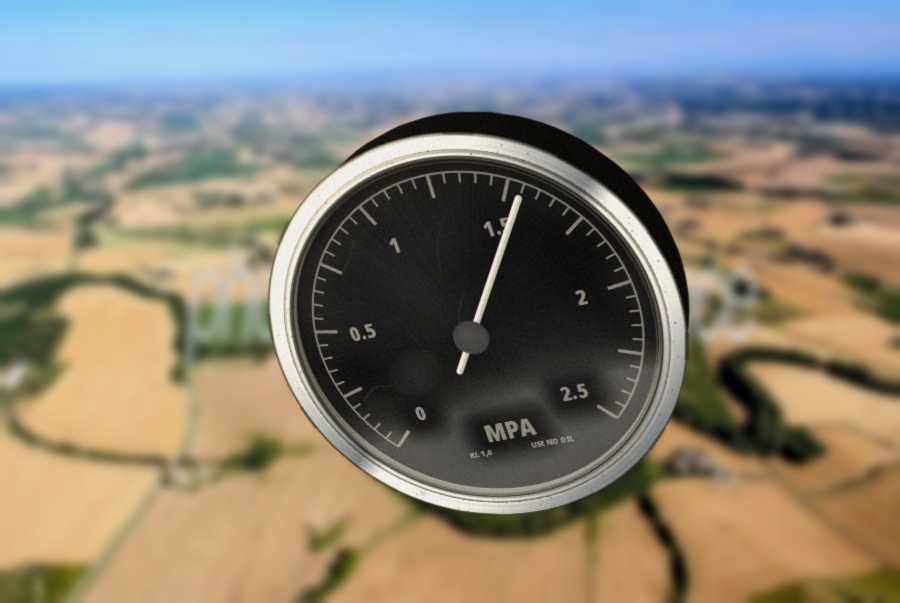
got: 1.55 MPa
